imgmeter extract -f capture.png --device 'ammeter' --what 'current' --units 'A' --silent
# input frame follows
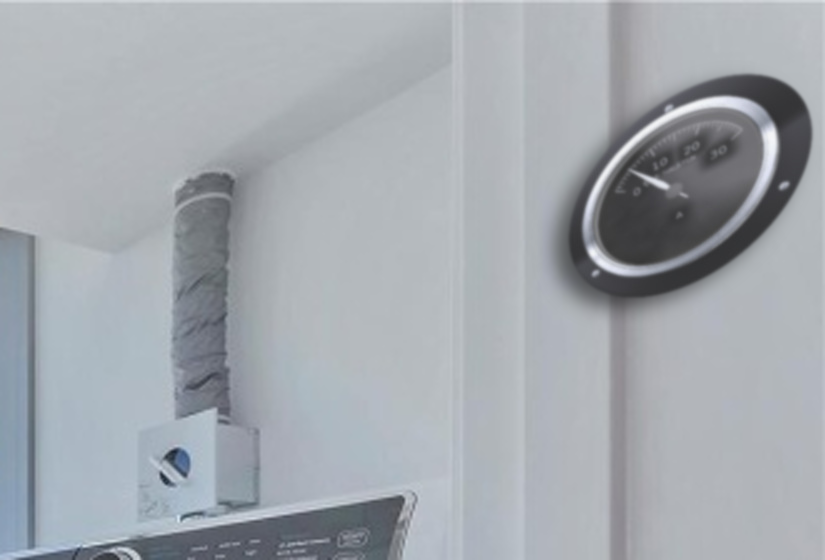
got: 5 A
